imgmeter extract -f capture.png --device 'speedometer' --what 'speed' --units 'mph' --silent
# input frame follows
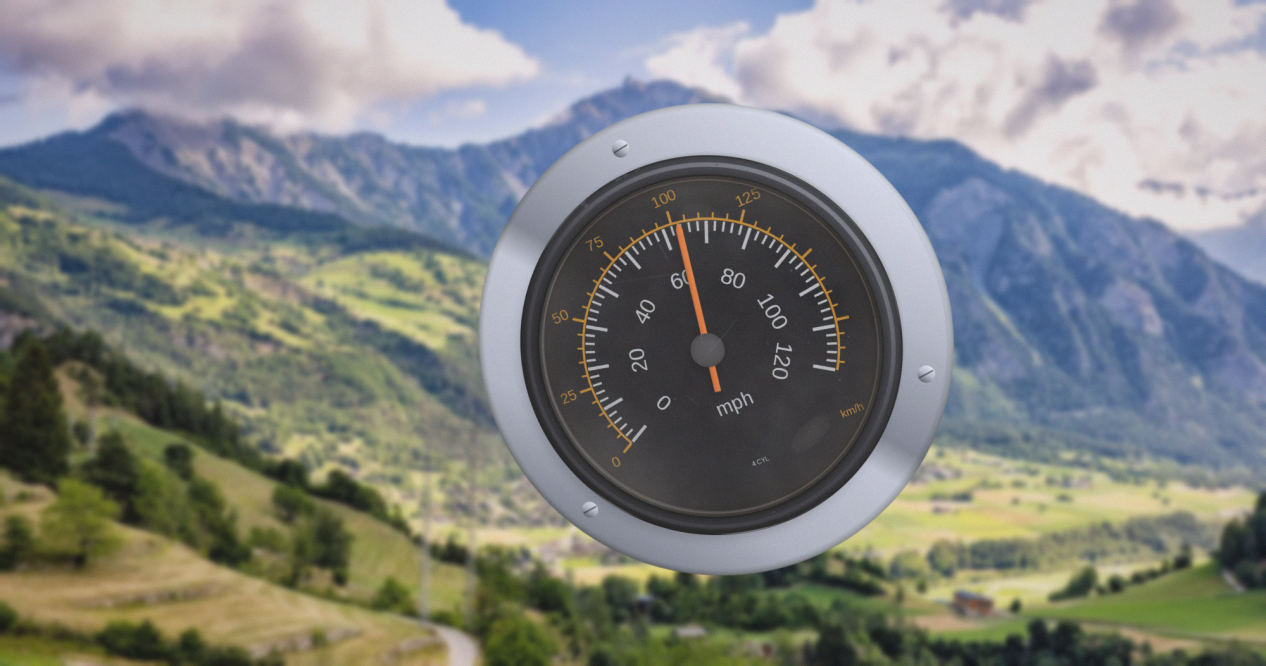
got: 64 mph
